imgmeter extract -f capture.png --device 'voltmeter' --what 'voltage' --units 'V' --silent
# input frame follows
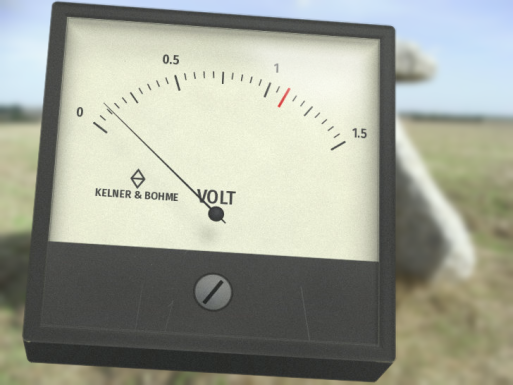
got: 0.1 V
